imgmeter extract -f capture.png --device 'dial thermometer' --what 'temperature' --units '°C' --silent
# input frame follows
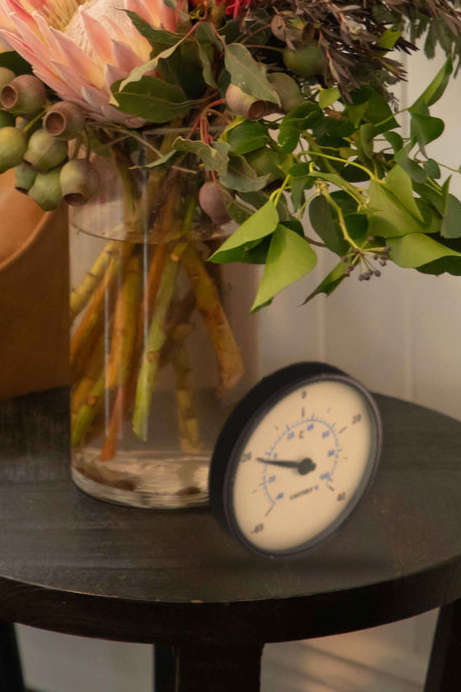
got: -20 °C
